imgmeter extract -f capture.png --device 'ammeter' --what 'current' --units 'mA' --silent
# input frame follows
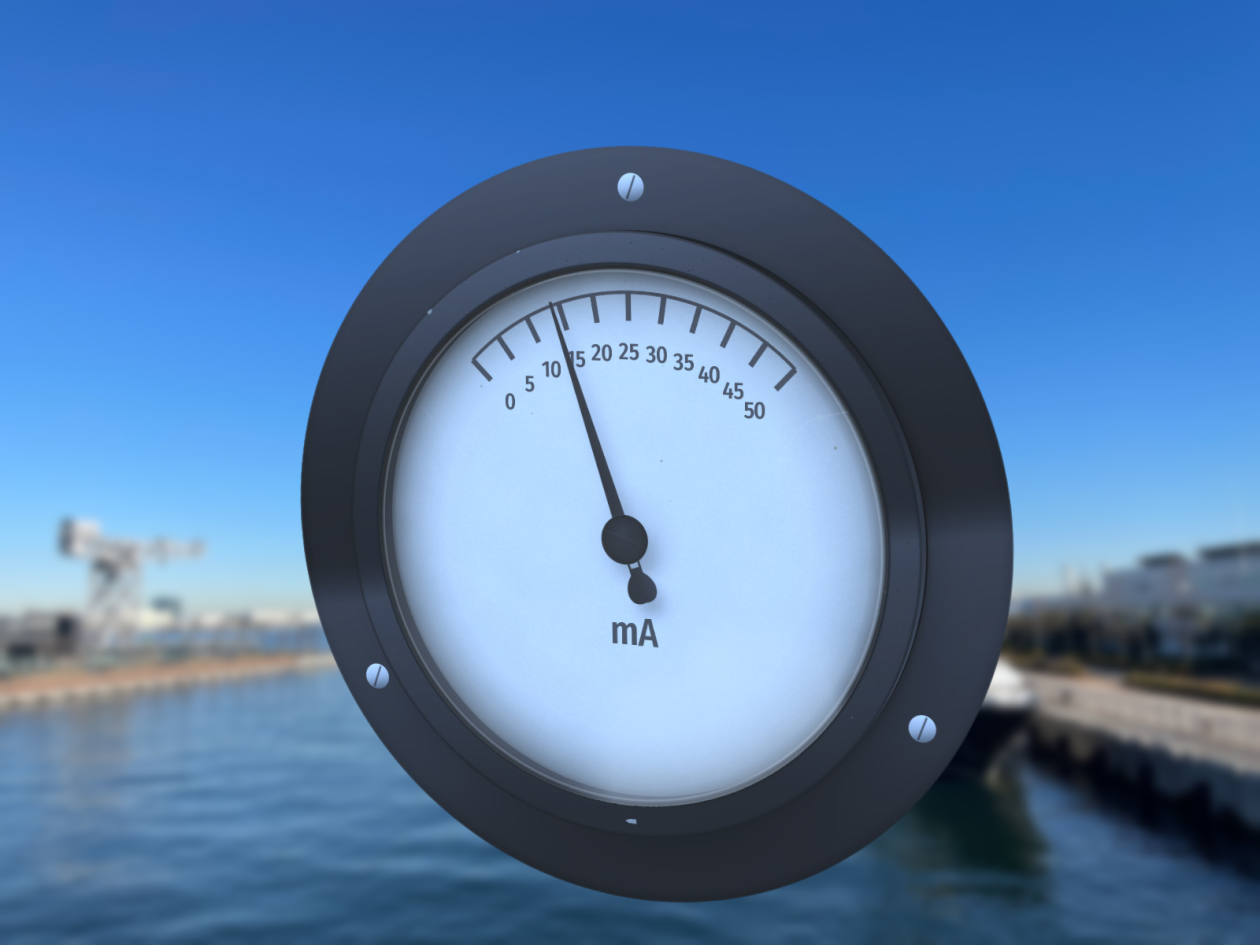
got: 15 mA
